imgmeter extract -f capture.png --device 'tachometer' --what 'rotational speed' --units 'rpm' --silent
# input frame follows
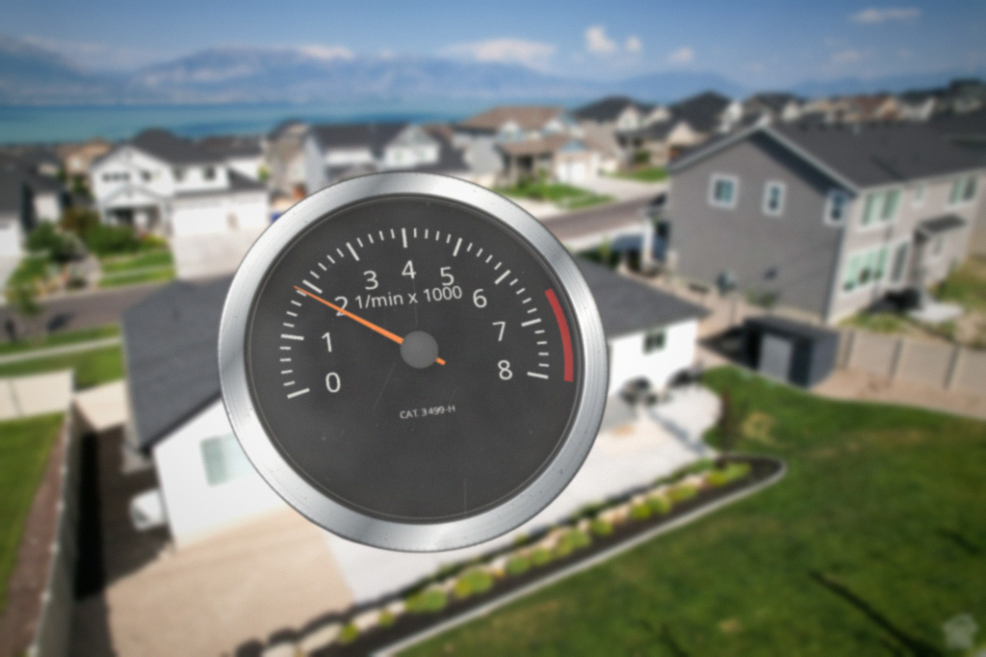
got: 1800 rpm
